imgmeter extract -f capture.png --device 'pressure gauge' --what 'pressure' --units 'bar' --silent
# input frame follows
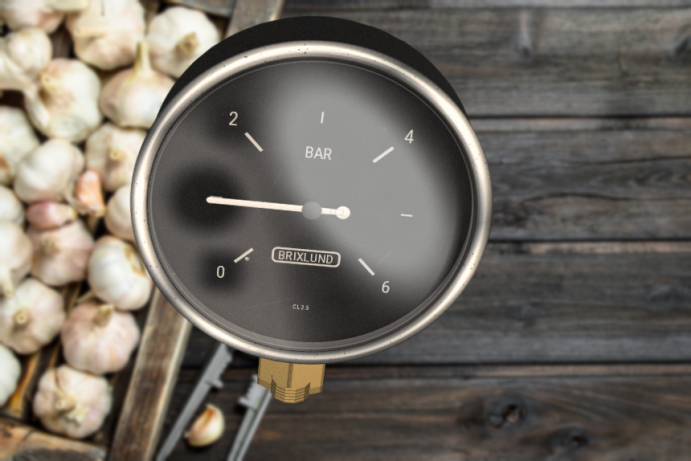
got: 1 bar
